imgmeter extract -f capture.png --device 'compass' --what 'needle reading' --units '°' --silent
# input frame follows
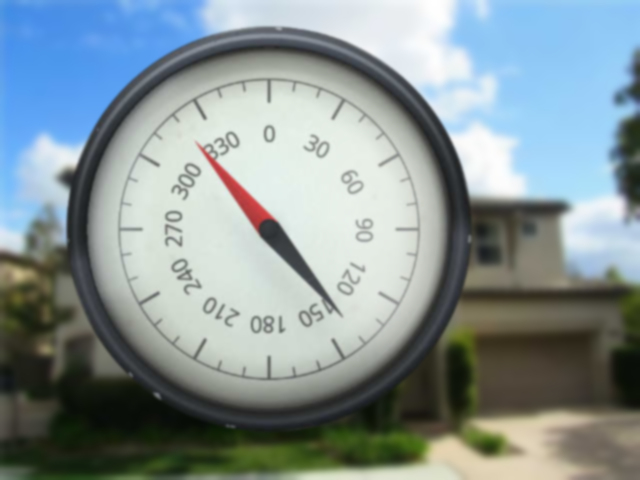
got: 320 °
